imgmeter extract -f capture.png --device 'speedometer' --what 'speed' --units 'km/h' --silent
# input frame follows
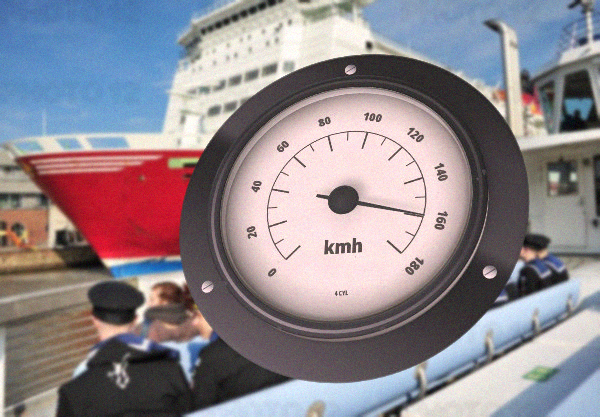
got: 160 km/h
